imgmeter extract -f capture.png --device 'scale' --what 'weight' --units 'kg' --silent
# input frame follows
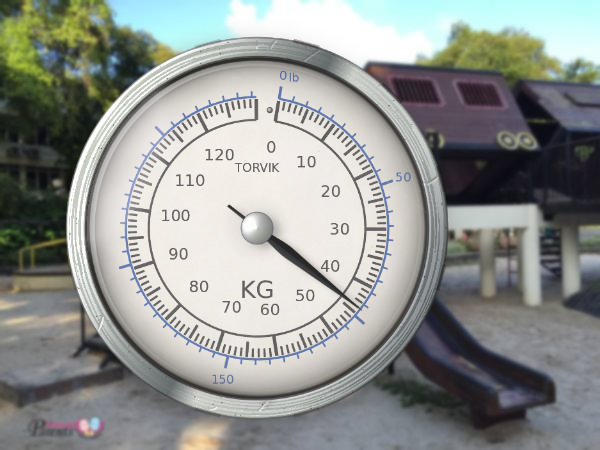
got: 44 kg
